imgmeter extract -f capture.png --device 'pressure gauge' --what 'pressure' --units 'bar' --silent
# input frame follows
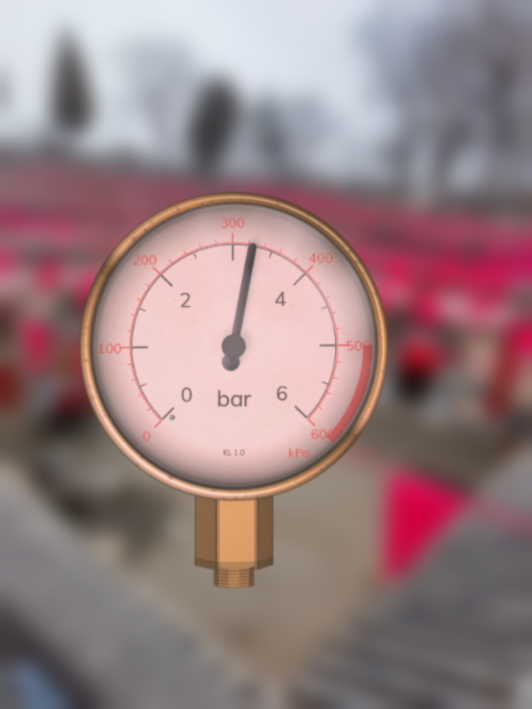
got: 3.25 bar
